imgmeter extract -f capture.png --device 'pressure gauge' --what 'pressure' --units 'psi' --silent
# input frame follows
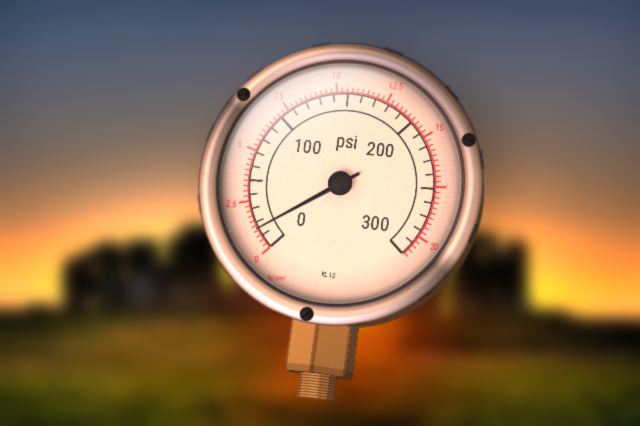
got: 15 psi
